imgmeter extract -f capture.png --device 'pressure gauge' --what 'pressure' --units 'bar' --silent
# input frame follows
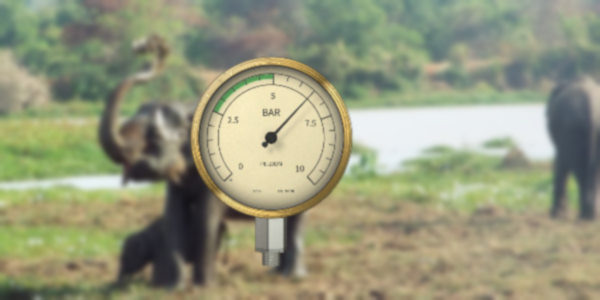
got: 6.5 bar
